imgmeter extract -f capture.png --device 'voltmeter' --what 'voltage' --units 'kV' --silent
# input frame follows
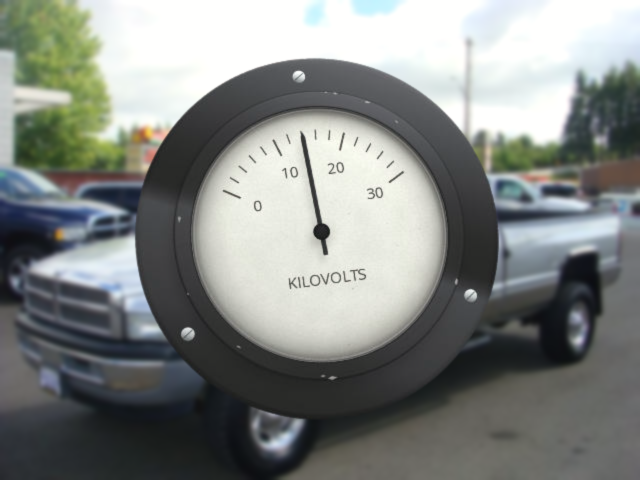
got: 14 kV
